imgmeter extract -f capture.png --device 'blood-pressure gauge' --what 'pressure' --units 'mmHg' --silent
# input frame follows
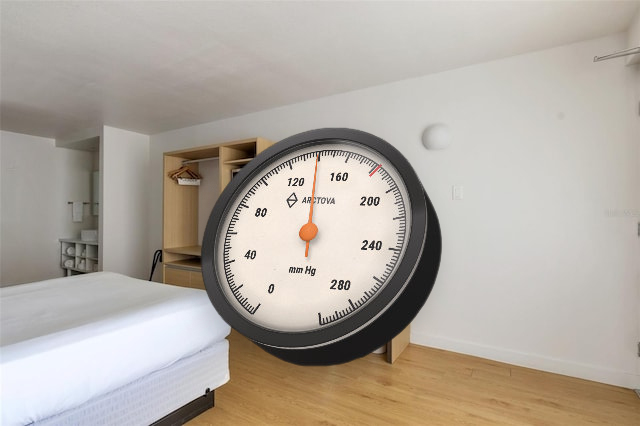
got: 140 mmHg
